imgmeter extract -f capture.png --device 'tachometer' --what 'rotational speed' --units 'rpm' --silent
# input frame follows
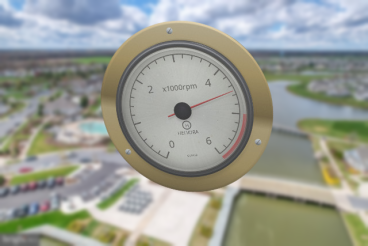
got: 4500 rpm
